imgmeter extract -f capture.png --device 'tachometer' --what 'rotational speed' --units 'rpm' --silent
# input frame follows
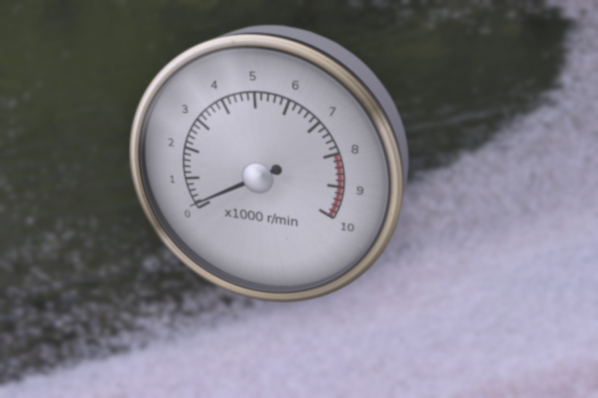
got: 200 rpm
